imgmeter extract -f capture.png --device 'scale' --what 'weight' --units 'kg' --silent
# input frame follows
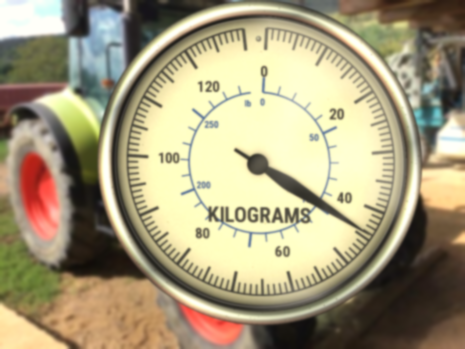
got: 44 kg
